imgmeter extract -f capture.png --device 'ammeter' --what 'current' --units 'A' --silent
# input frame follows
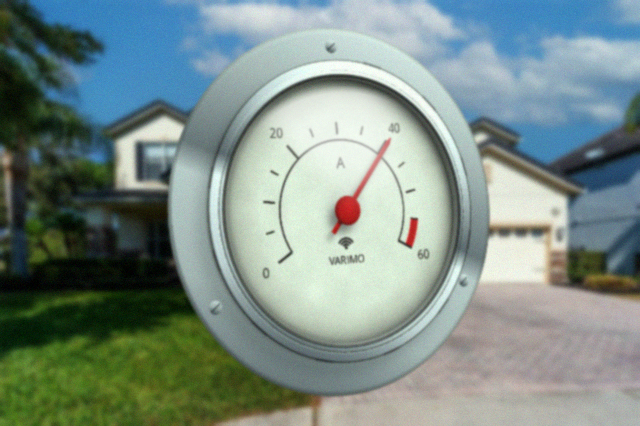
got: 40 A
